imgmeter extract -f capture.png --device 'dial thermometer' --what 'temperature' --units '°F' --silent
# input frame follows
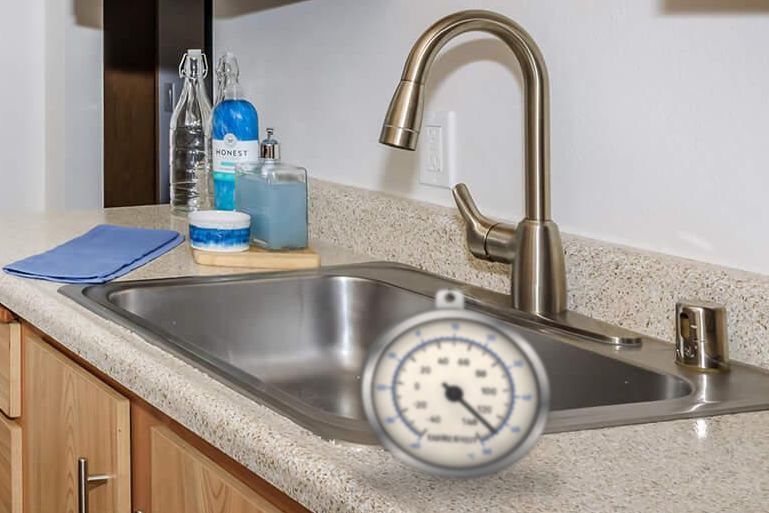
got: 130 °F
